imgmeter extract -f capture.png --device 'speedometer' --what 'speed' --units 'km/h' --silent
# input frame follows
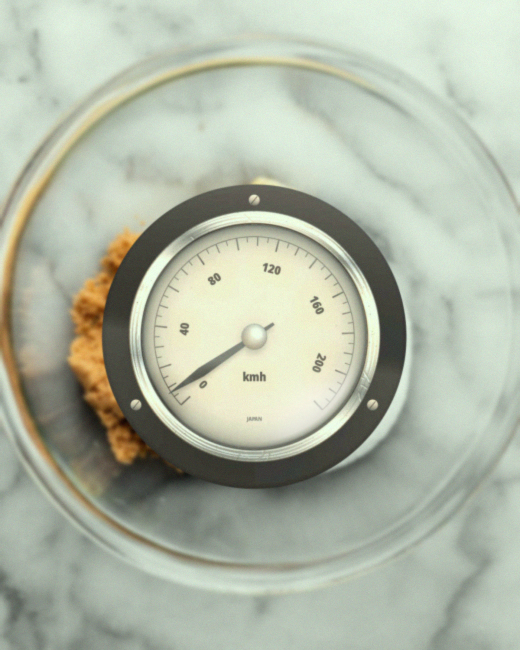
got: 7.5 km/h
